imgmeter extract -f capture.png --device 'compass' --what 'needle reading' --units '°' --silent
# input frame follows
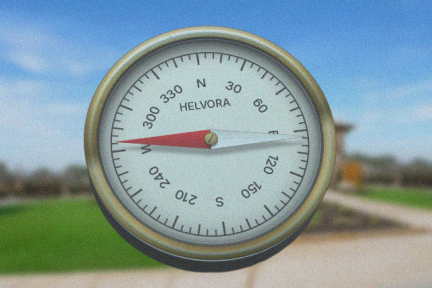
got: 275 °
